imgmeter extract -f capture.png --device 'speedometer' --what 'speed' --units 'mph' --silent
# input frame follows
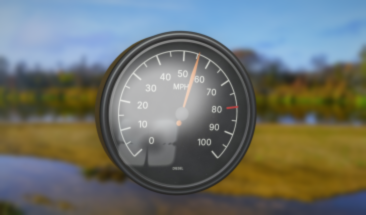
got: 55 mph
